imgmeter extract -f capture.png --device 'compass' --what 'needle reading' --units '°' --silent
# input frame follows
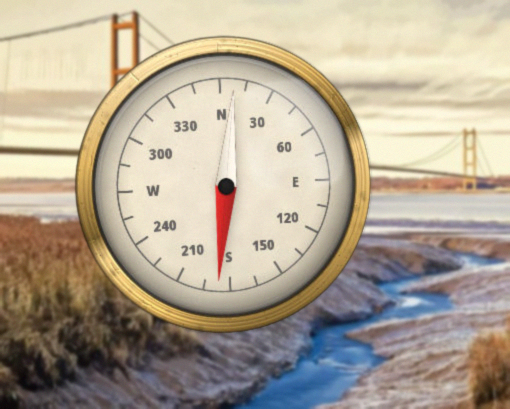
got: 187.5 °
